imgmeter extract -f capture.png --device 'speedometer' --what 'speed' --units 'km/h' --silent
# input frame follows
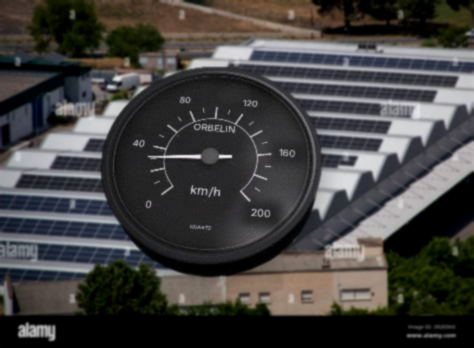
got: 30 km/h
